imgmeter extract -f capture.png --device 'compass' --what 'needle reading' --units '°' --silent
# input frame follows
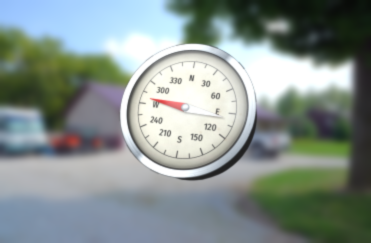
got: 277.5 °
